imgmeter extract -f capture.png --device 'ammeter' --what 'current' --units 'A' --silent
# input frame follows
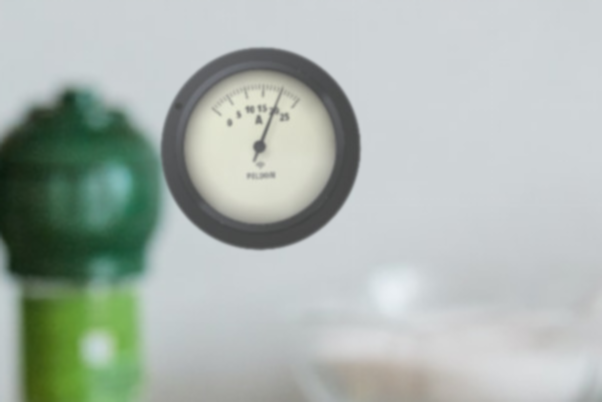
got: 20 A
